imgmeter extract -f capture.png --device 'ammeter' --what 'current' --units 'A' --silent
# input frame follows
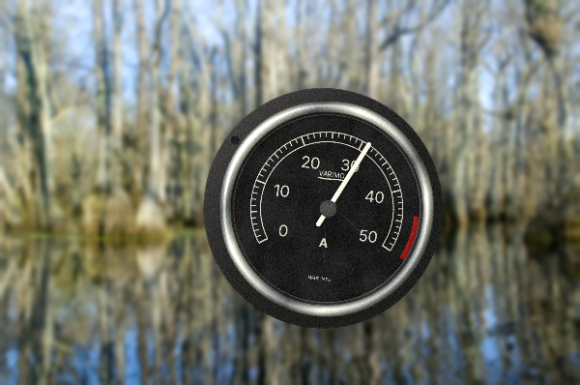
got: 31 A
